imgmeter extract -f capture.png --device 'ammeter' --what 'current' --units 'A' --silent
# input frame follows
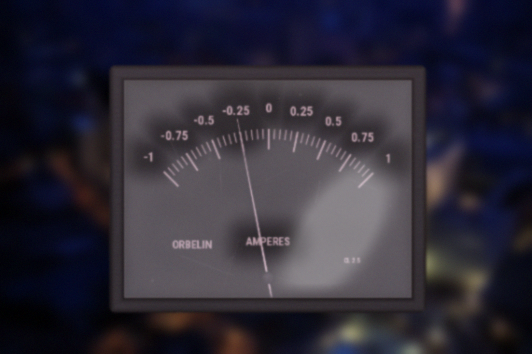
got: -0.25 A
